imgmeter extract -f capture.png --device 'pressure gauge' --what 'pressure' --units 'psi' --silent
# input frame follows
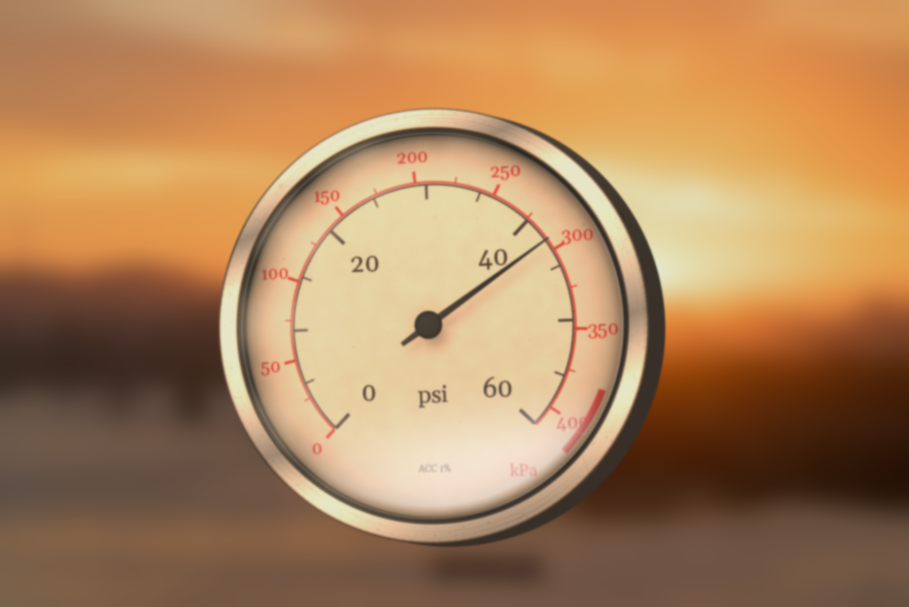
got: 42.5 psi
